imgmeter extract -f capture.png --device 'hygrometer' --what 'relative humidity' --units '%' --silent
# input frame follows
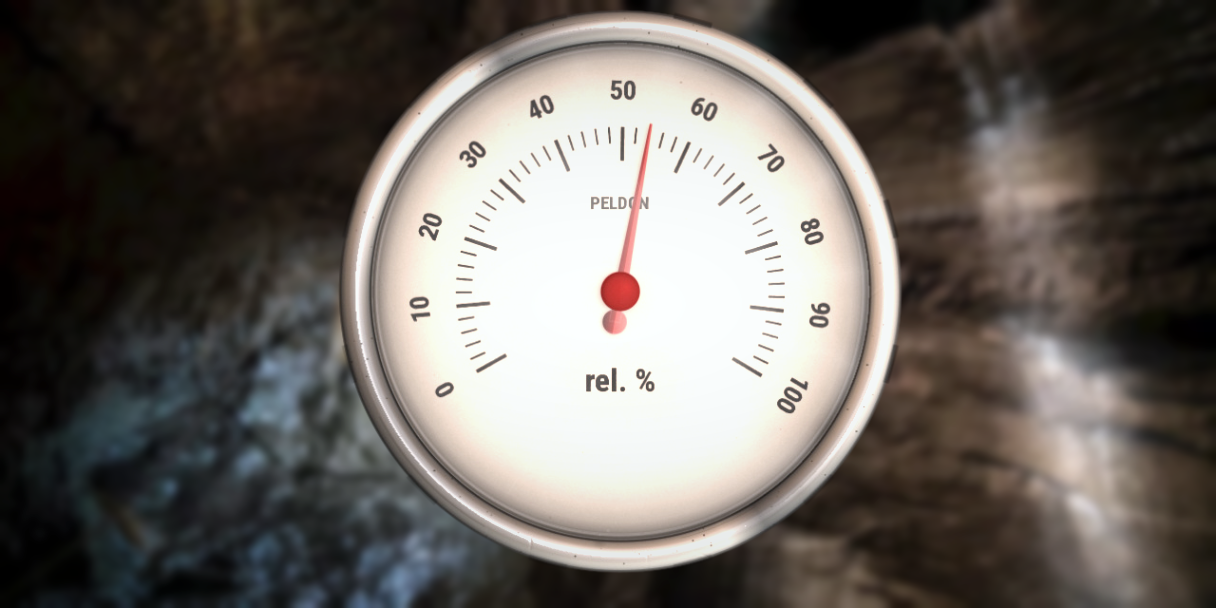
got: 54 %
